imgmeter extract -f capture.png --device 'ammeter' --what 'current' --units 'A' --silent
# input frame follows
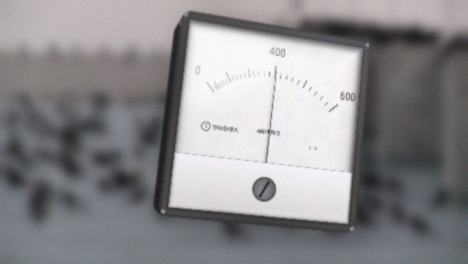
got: 400 A
